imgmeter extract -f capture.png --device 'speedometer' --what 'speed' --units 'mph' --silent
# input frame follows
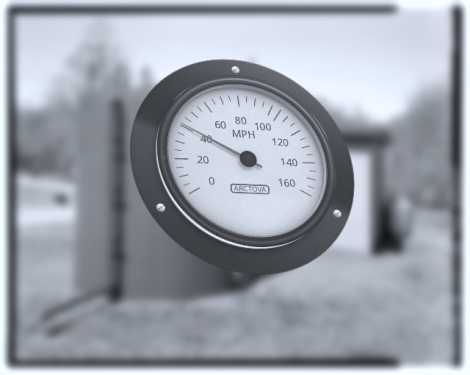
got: 40 mph
